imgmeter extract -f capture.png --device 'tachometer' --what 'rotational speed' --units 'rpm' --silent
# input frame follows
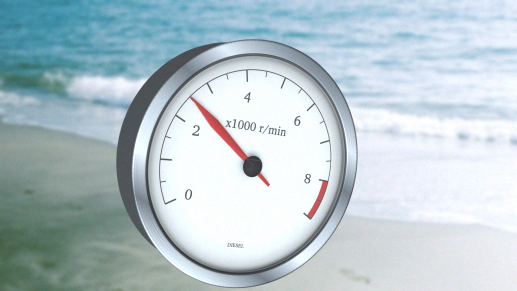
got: 2500 rpm
